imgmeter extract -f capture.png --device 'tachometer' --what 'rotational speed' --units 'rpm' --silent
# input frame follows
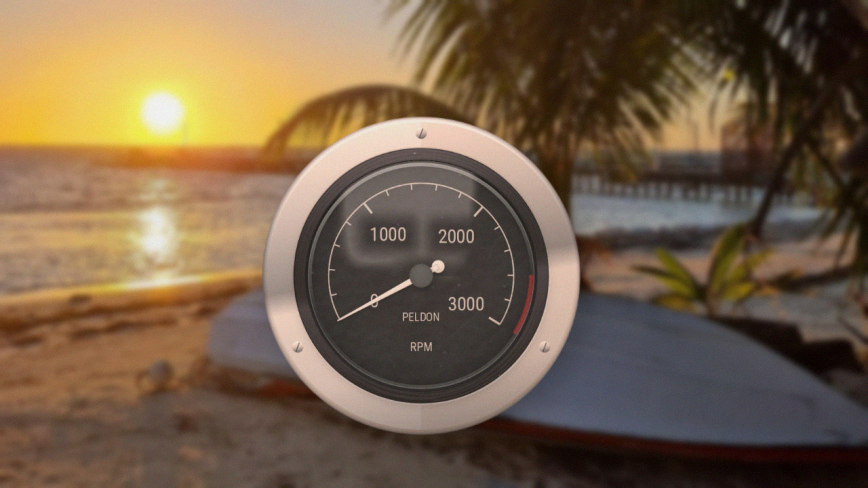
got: 0 rpm
